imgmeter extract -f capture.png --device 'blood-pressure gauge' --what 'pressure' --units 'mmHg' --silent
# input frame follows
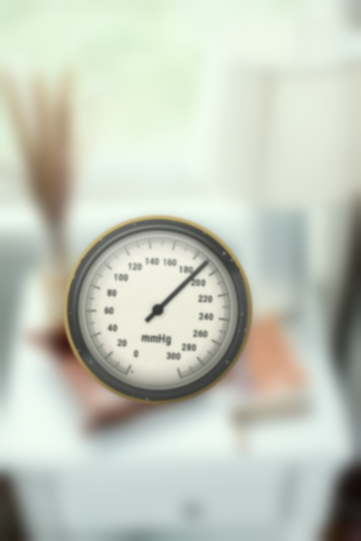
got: 190 mmHg
